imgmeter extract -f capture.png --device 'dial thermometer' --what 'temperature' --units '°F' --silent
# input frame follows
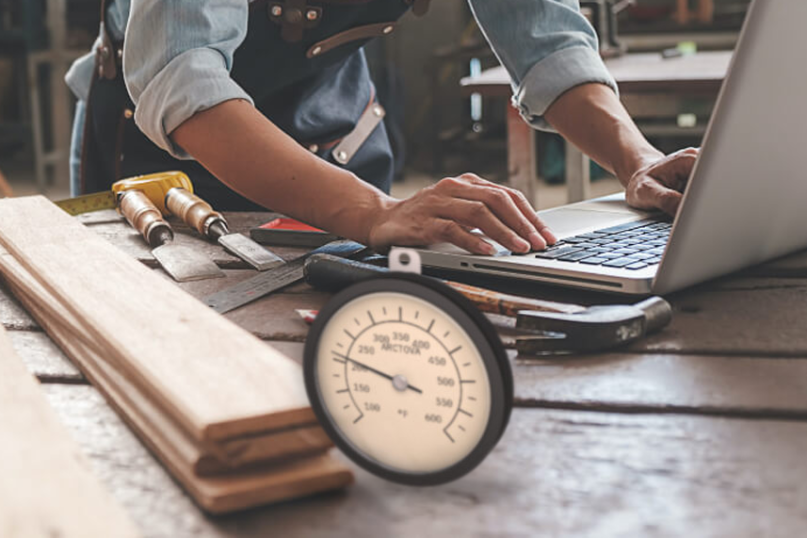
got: 212.5 °F
